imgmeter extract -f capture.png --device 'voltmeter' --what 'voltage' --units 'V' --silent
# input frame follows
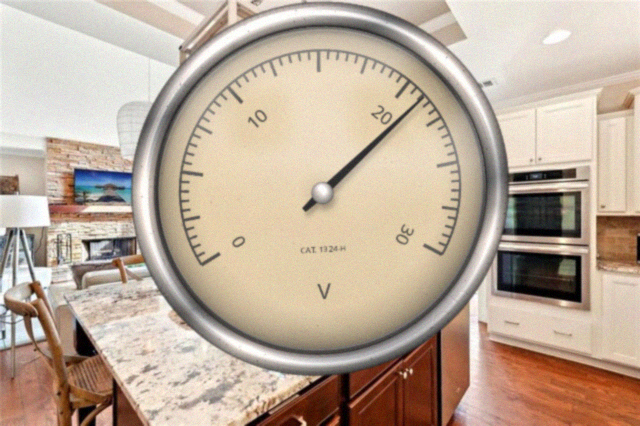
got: 21 V
